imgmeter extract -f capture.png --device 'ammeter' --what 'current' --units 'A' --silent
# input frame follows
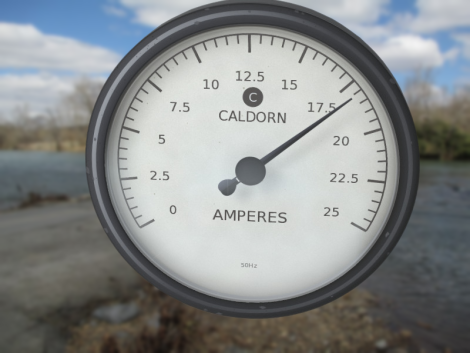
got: 18 A
